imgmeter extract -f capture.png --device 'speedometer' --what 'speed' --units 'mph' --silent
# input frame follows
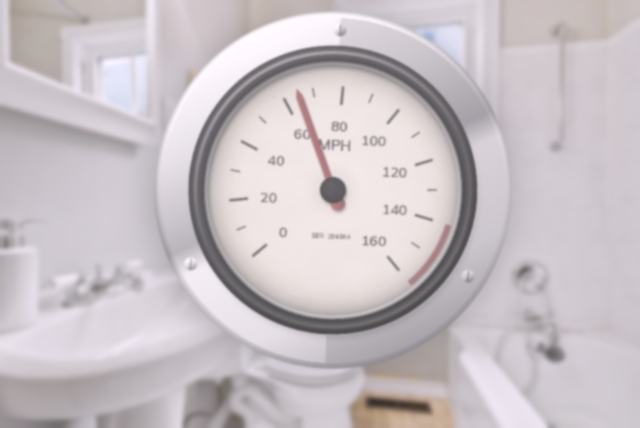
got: 65 mph
